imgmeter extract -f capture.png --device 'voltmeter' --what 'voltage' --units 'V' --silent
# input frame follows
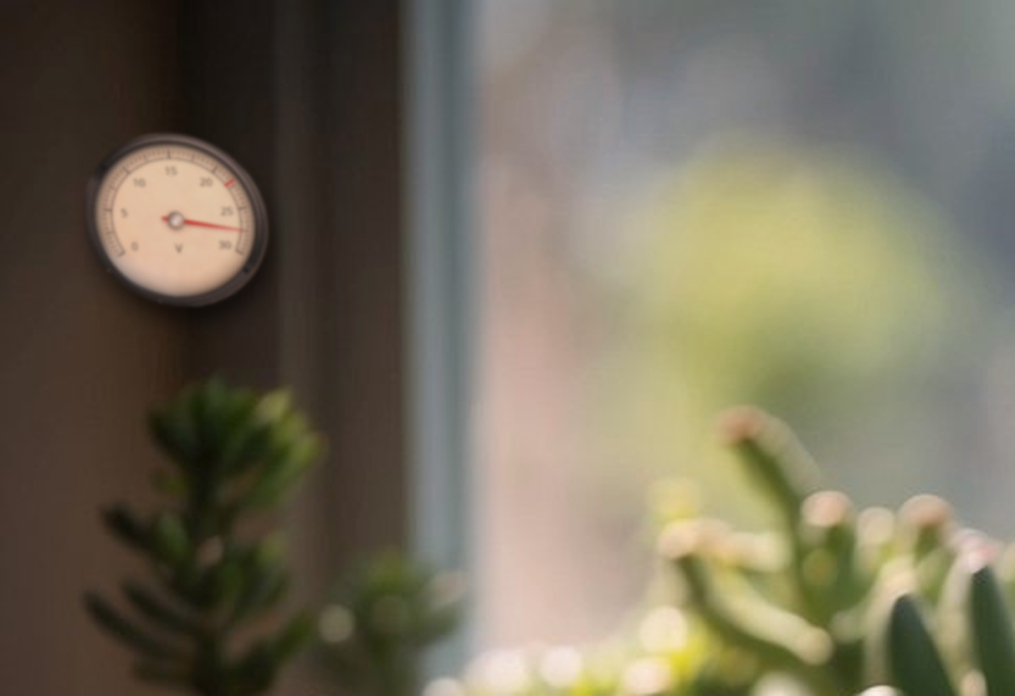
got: 27.5 V
